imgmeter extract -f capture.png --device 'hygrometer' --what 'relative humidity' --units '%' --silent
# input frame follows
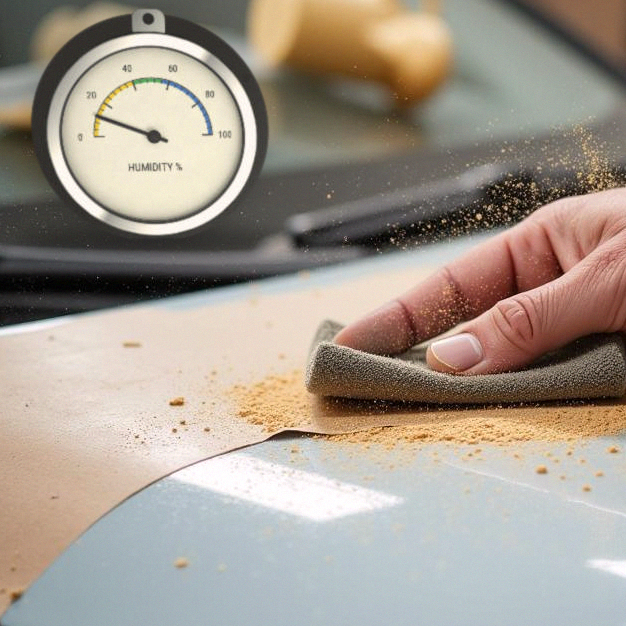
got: 12 %
